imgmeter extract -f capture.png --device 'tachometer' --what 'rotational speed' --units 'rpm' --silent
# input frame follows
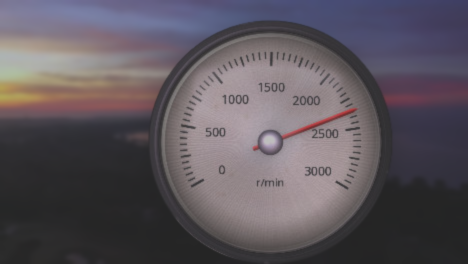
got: 2350 rpm
